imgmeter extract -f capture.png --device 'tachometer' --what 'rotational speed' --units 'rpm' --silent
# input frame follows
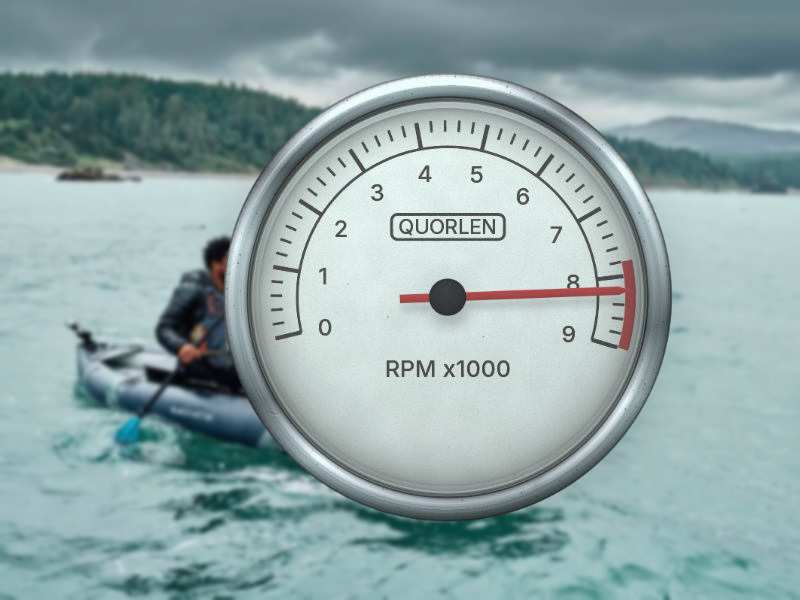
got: 8200 rpm
